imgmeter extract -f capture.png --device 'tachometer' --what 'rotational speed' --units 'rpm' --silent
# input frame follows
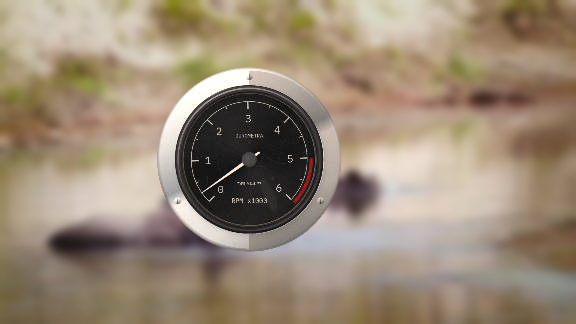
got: 250 rpm
